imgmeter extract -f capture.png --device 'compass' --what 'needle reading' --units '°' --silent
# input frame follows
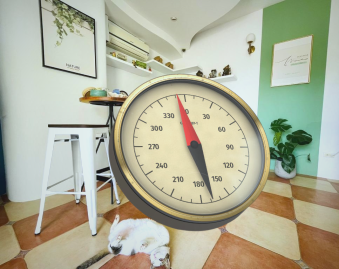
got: 350 °
